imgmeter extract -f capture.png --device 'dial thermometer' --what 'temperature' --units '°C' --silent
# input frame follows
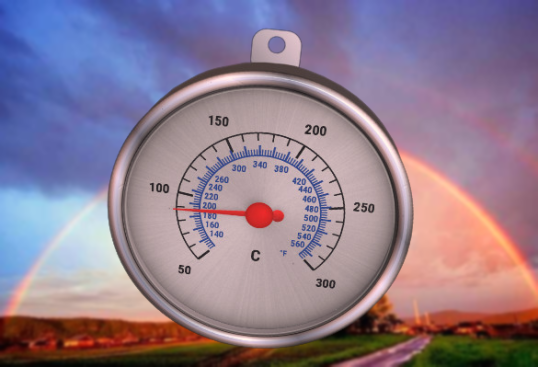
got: 90 °C
